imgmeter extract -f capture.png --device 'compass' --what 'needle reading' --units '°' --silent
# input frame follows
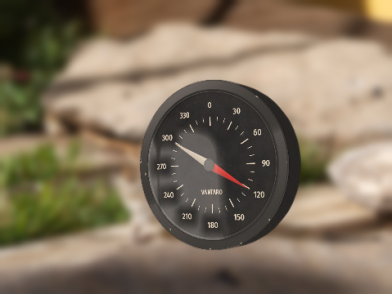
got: 120 °
